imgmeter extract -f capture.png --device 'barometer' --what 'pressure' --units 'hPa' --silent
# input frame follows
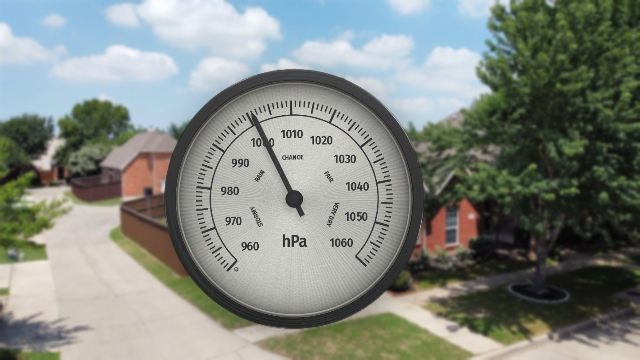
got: 1001 hPa
